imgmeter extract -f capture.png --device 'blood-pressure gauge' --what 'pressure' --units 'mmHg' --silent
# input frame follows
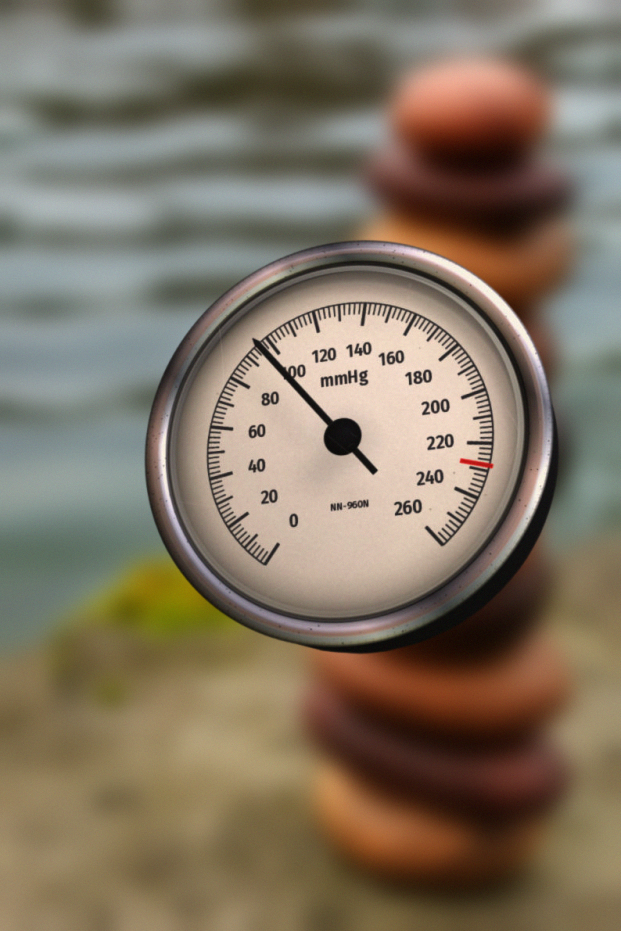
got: 96 mmHg
